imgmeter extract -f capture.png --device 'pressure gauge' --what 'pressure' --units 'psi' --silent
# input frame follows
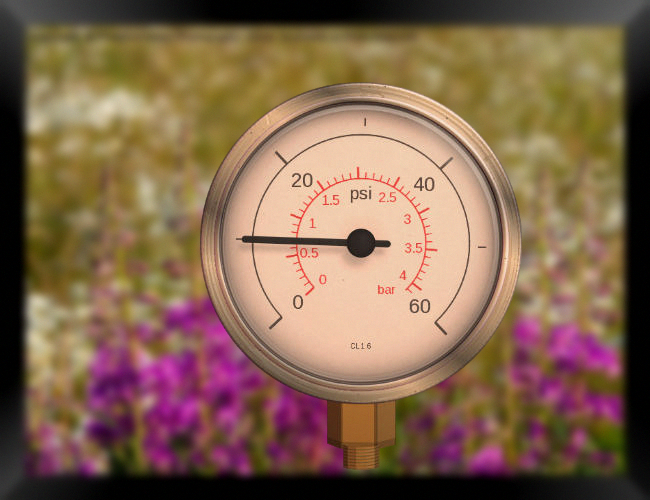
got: 10 psi
